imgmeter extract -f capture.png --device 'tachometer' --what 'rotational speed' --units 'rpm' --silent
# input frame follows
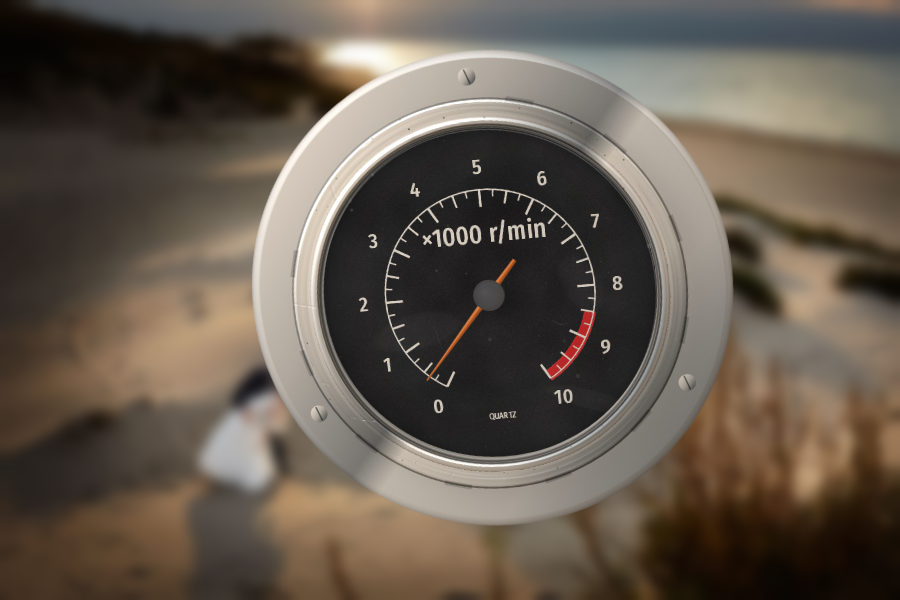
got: 375 rpm
